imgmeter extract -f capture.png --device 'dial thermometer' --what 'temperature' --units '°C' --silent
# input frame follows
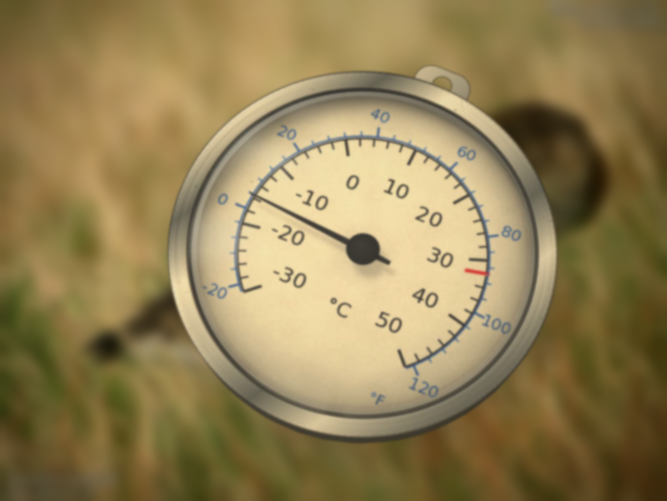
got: -16 °C
